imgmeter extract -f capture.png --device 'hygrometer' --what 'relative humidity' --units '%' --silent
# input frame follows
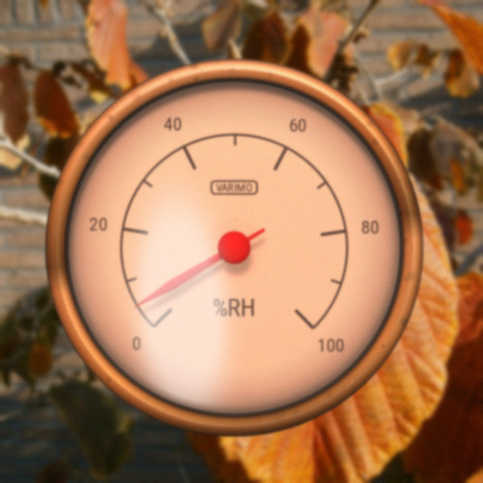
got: 5 %
